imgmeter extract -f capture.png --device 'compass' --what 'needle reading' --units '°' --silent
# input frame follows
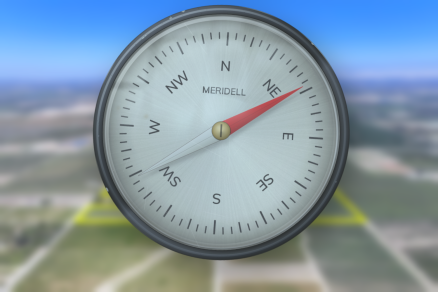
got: 57.5 °
